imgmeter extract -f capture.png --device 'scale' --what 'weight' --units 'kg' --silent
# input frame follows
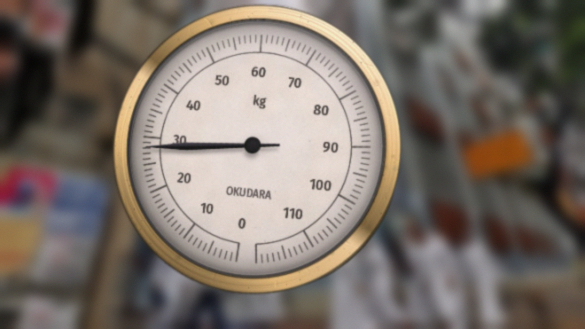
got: 28 kg
